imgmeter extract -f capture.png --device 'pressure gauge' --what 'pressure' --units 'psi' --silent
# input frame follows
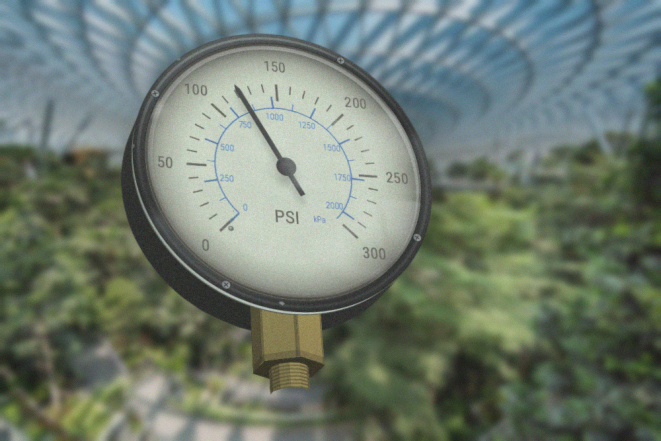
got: 120 psi
